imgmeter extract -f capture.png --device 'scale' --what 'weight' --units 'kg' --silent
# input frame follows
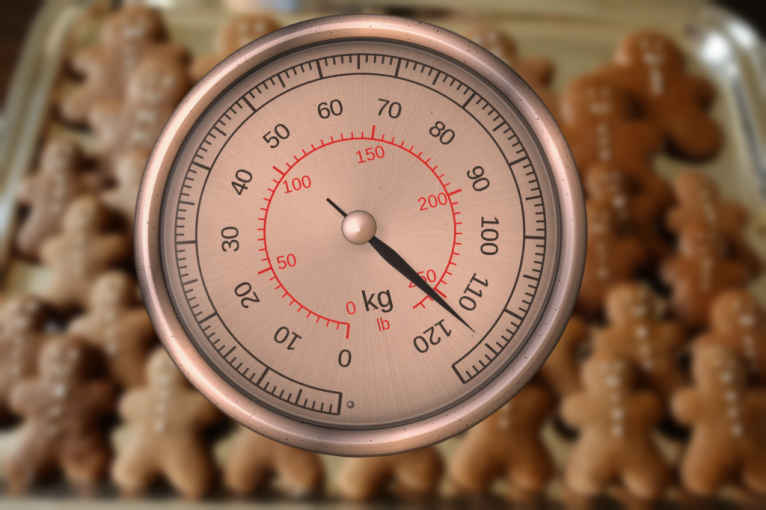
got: 115 kg
